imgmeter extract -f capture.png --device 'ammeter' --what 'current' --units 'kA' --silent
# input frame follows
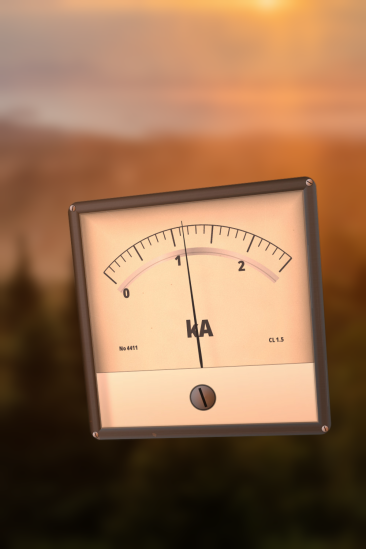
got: 1.15 kA
